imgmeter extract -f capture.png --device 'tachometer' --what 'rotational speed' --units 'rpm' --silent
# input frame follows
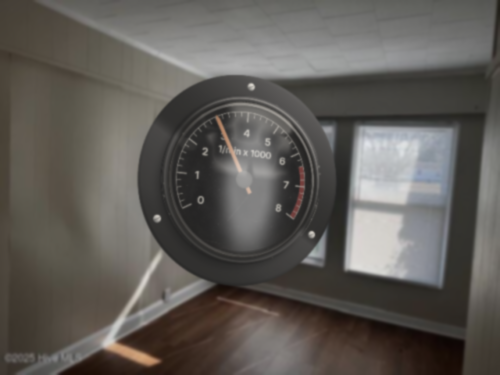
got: 3000 rpm
